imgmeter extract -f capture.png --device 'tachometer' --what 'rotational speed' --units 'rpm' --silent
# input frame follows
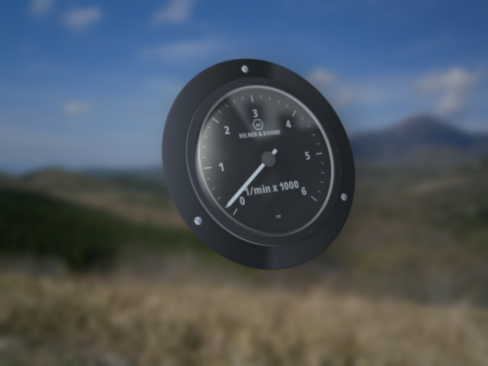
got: 200 rpm
